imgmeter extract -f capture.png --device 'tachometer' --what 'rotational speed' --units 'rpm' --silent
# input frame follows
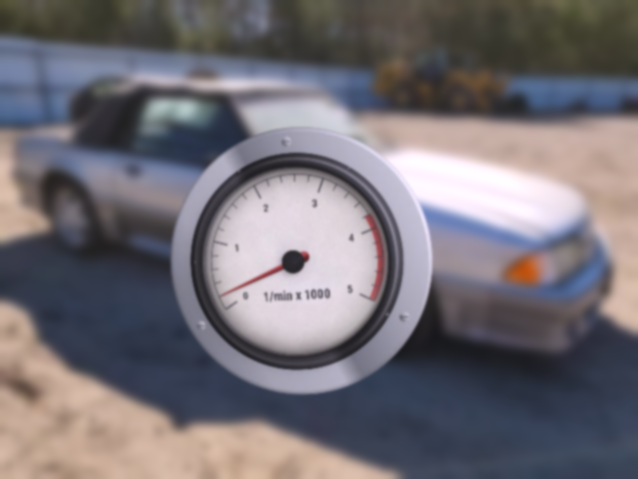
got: 200 rpm
